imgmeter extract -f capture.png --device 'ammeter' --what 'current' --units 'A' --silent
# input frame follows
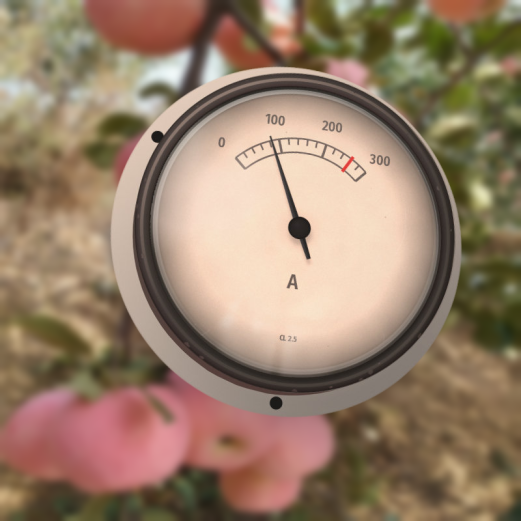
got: 80 A
